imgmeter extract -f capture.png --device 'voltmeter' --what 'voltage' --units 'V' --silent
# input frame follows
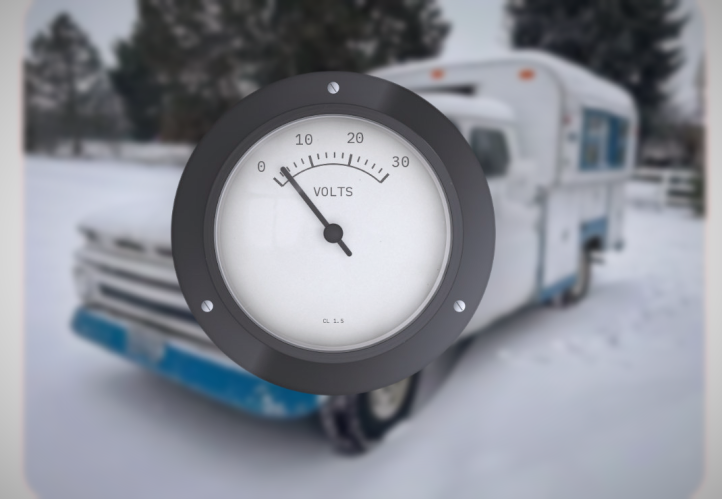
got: 3 V
